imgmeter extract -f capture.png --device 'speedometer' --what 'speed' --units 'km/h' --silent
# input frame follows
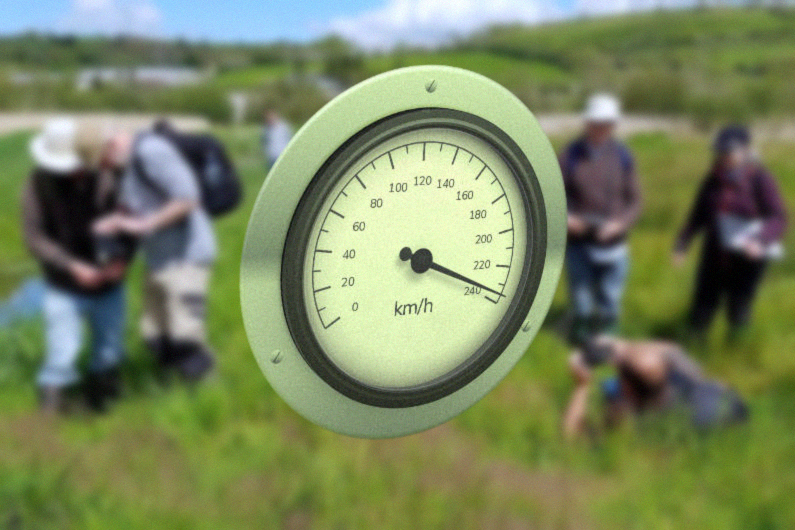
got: 235 km/h
